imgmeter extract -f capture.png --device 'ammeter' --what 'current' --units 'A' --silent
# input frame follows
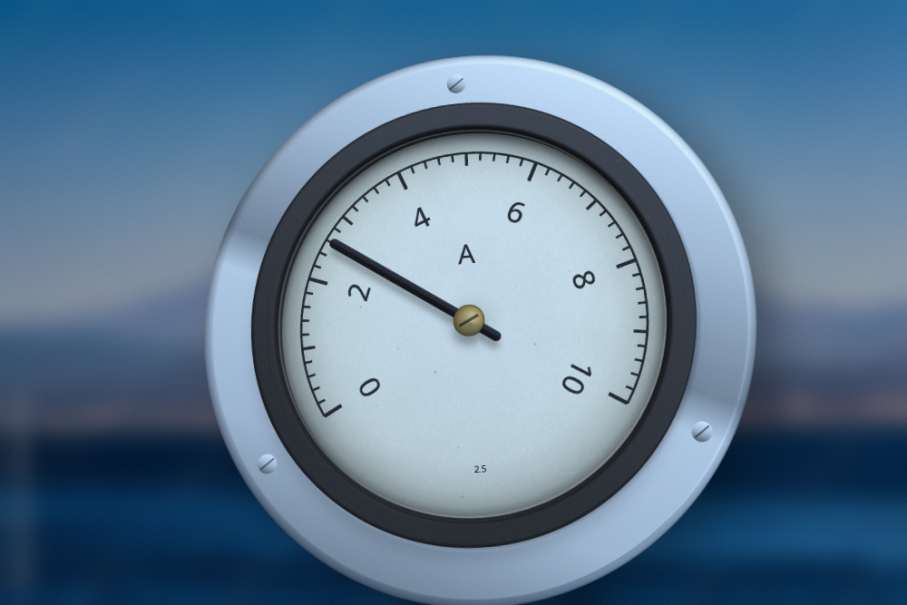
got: 2.6 A
